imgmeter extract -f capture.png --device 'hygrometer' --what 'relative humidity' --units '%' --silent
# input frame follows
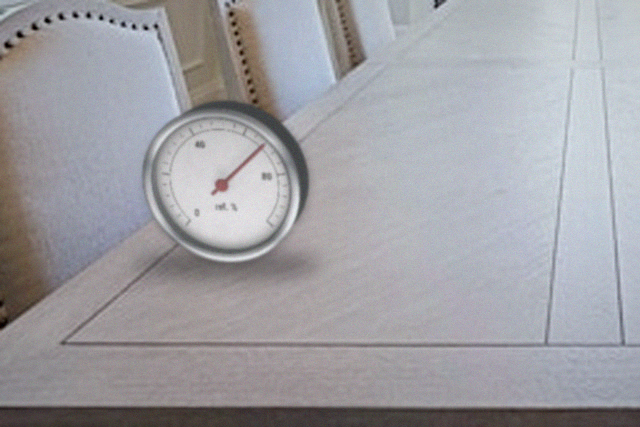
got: 68 %
